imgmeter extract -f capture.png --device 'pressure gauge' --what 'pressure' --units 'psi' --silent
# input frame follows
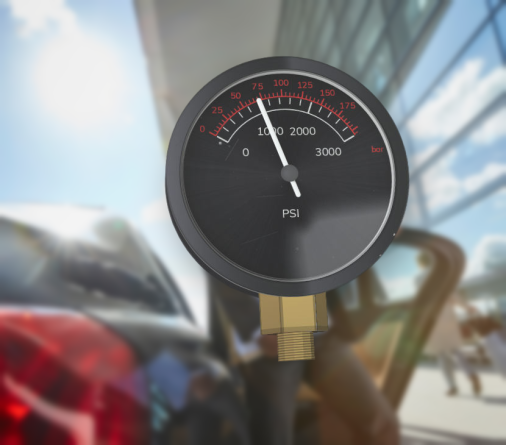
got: 1000 psi
